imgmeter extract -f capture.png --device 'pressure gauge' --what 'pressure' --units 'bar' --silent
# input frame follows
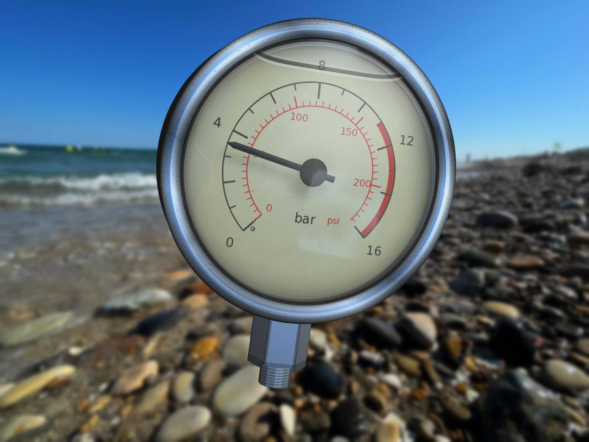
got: 3.5 bar
